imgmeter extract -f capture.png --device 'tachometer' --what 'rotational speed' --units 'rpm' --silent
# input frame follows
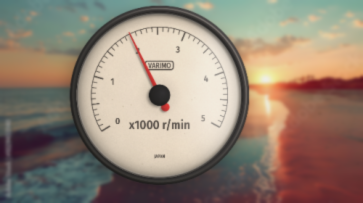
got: 2000 rpm
